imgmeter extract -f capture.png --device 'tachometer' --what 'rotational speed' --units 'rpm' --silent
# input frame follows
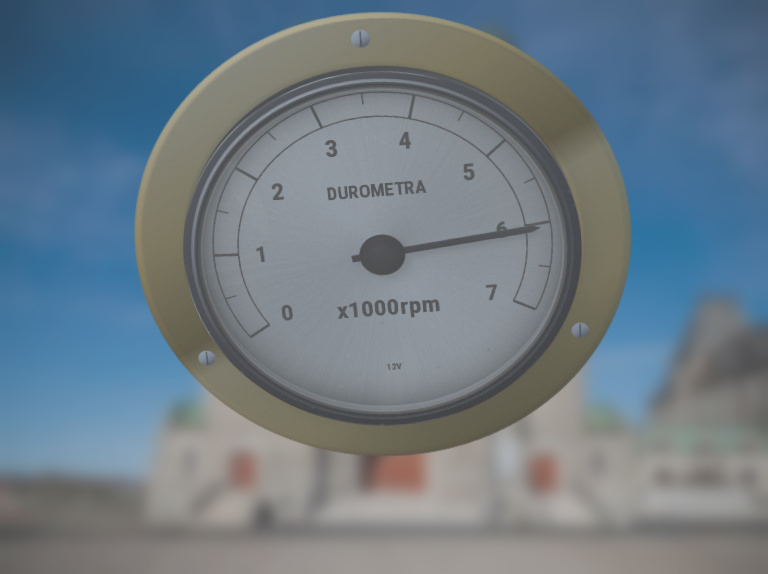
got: 6000 rpm
